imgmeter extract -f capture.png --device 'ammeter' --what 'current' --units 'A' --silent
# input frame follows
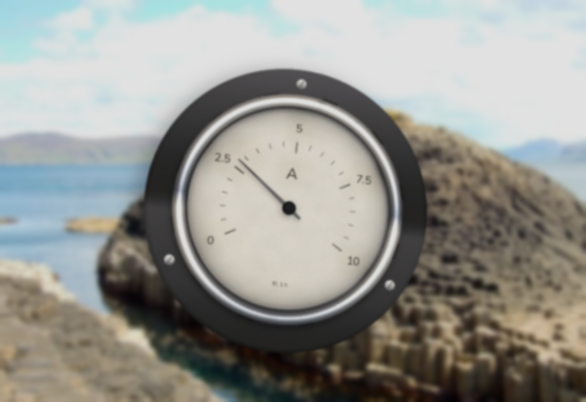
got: 2.75 A
